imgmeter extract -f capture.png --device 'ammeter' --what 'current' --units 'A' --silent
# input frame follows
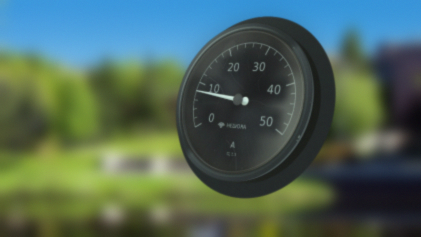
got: 8 A
